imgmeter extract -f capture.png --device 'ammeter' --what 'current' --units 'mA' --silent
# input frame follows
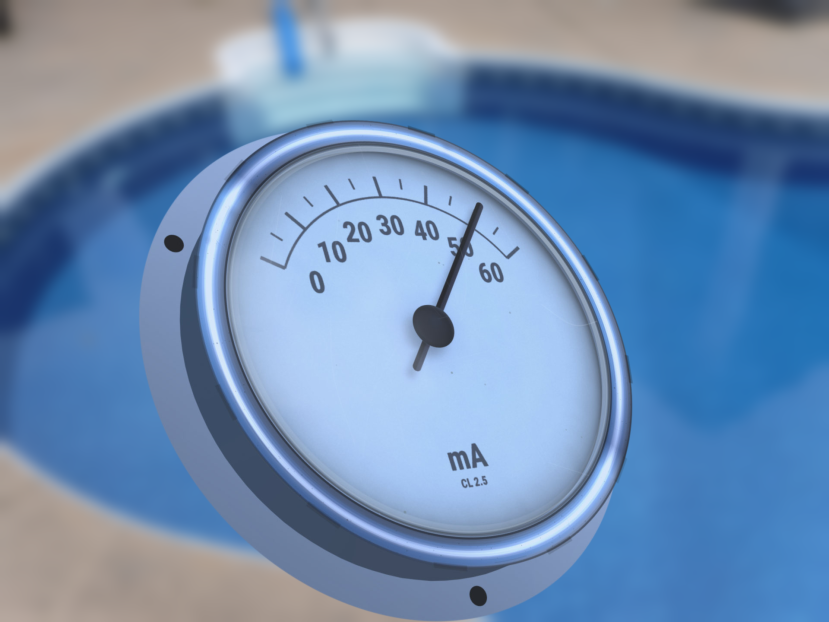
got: 50 mA
